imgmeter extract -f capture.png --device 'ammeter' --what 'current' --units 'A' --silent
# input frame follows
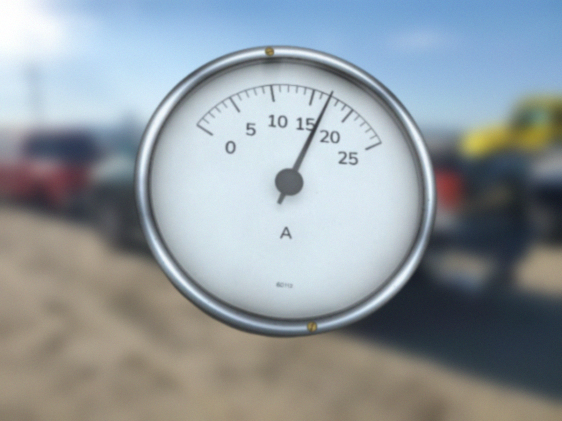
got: 17 A
